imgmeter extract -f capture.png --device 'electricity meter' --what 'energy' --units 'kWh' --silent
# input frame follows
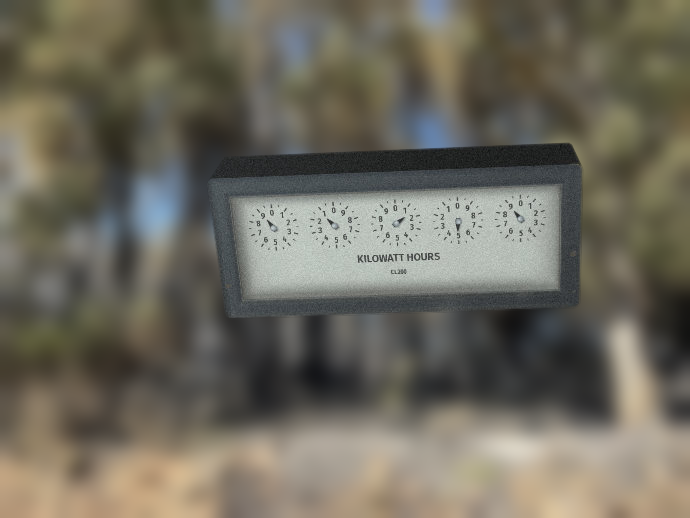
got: 91149 kWh
